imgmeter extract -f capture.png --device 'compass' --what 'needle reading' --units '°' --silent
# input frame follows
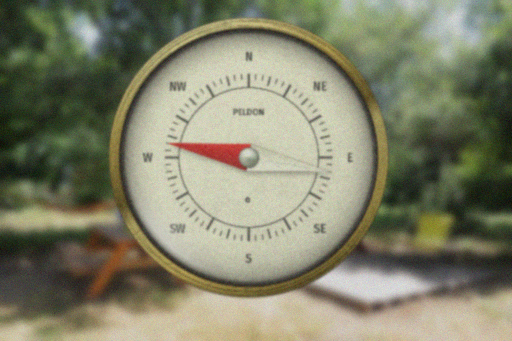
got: 280 °
